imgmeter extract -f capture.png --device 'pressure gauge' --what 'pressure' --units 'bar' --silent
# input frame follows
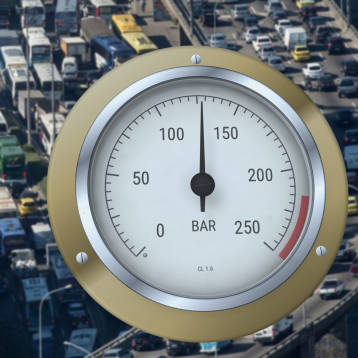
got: 127.5 bar
